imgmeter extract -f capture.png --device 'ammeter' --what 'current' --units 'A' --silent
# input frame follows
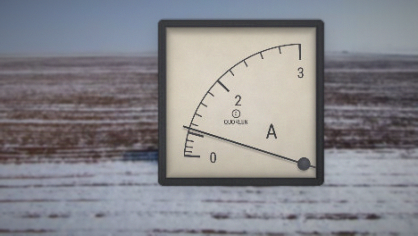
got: 1.1 A
